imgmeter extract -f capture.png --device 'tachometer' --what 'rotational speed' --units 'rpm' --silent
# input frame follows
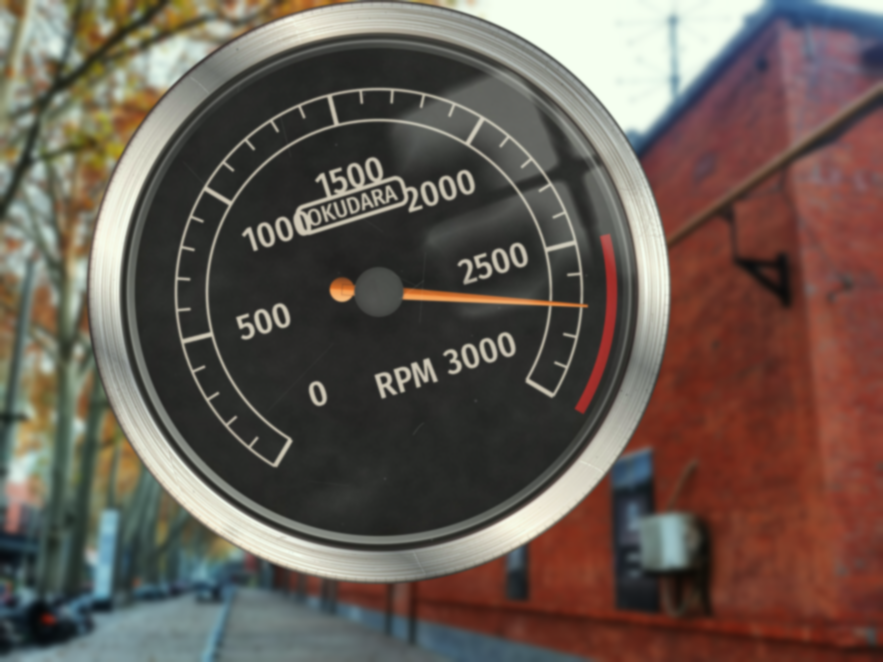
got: 2700 rpm
